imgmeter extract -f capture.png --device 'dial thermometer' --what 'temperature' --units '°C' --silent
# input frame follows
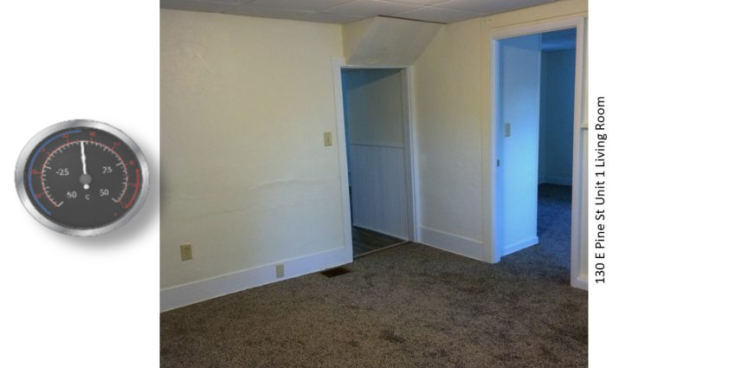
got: 0 °C
